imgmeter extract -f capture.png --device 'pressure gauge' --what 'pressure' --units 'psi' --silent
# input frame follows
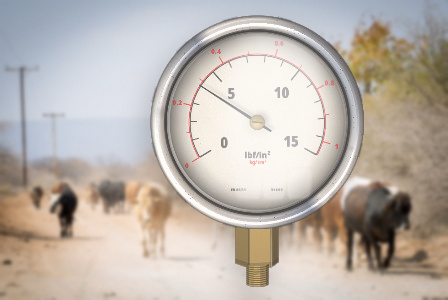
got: 4 psi
